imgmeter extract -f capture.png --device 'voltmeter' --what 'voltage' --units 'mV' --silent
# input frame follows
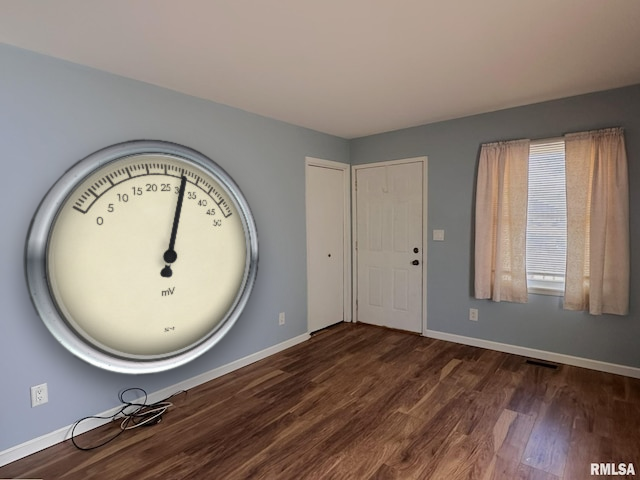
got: 30 mV
